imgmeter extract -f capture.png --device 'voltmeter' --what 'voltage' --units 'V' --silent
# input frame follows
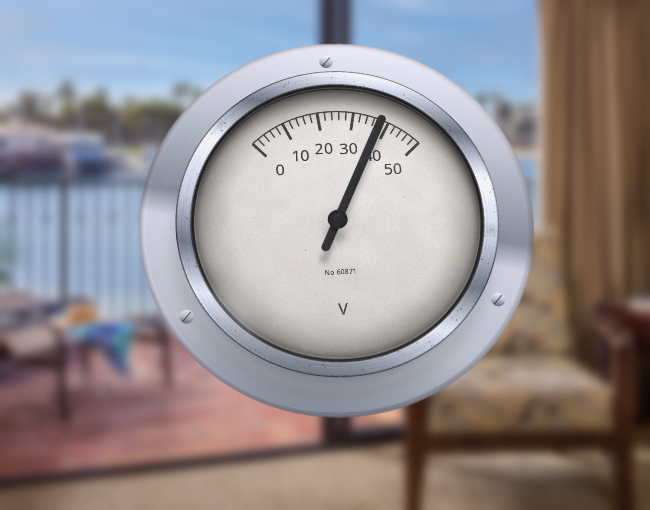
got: 38 V
